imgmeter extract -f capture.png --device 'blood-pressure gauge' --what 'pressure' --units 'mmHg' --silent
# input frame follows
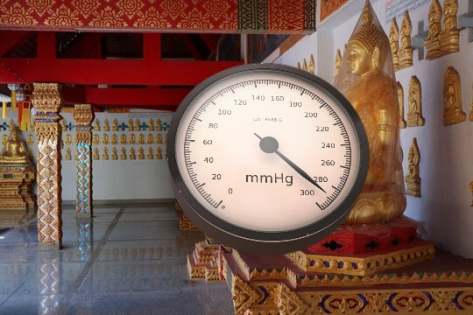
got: 290 mmHg
